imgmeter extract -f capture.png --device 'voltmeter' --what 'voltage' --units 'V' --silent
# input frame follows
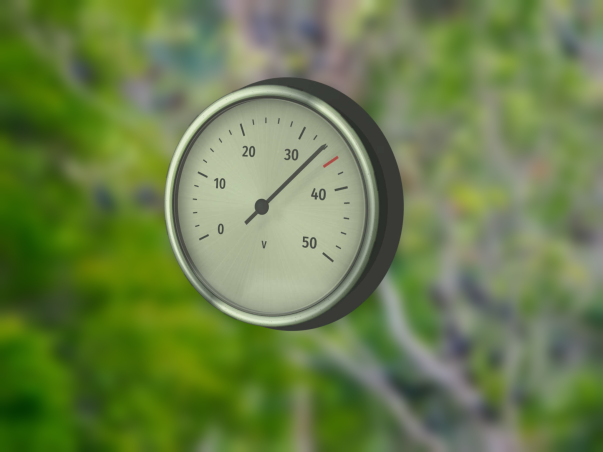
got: 34 V
